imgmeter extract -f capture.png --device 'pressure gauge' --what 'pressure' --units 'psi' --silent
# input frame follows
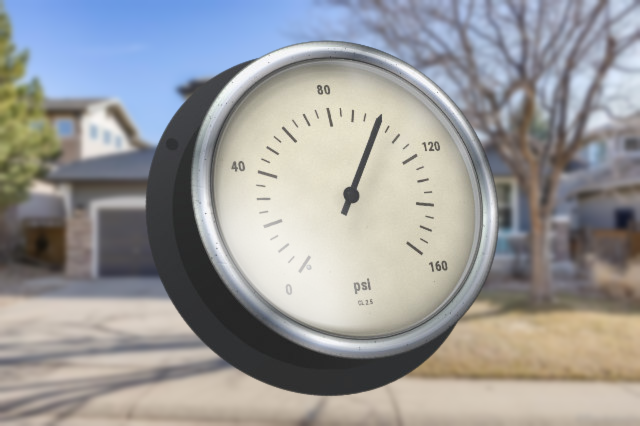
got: 100 psi
